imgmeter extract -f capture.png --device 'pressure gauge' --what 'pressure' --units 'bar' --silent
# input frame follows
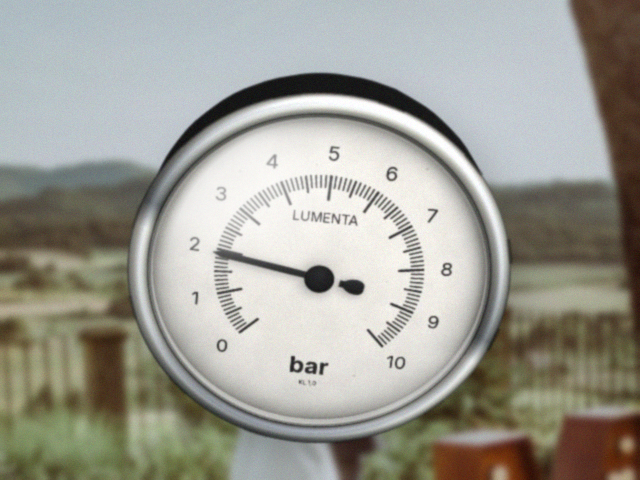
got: 2 bar
